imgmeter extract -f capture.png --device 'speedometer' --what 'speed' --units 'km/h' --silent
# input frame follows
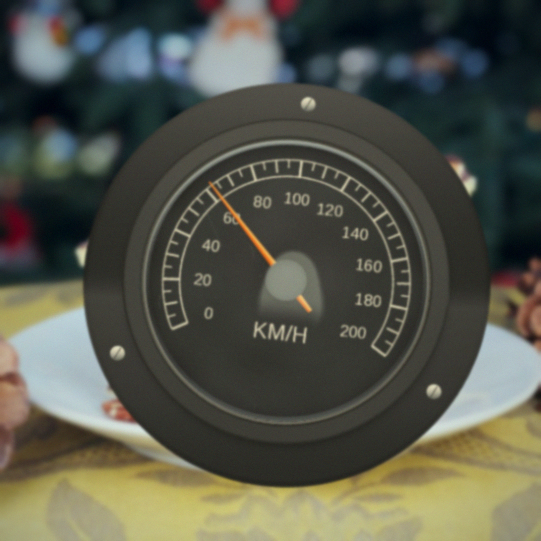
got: 62.5 km/h
